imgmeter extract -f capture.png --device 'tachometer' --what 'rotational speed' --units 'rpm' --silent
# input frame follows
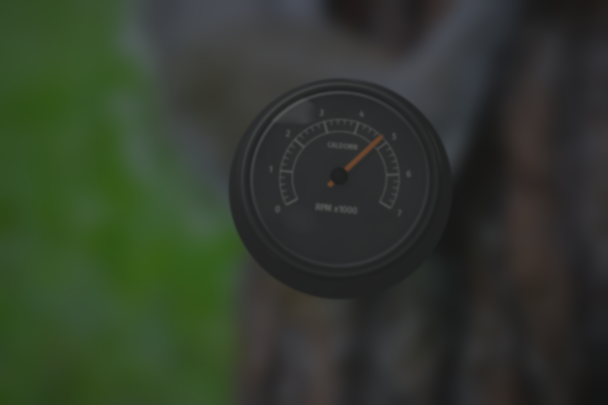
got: 4800 rpm
